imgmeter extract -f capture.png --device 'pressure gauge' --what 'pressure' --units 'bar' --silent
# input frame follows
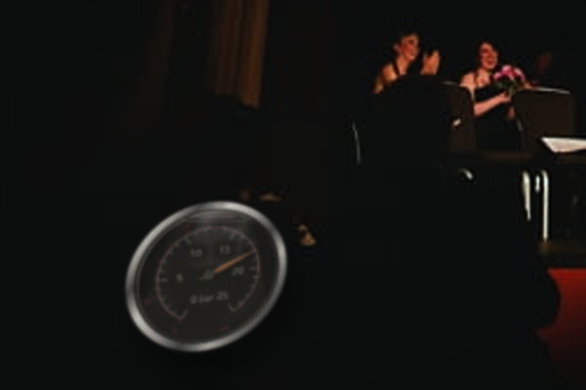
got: 18 bar
